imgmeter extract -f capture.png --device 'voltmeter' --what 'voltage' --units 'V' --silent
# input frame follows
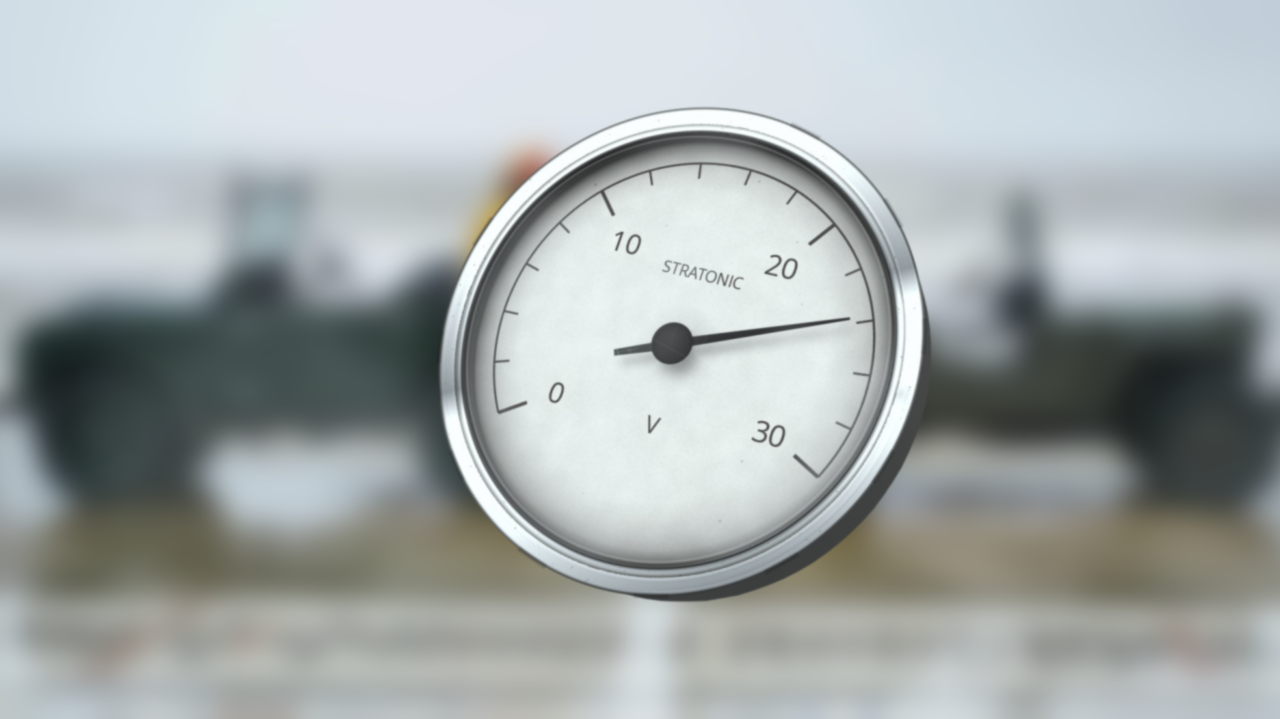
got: 24 V
